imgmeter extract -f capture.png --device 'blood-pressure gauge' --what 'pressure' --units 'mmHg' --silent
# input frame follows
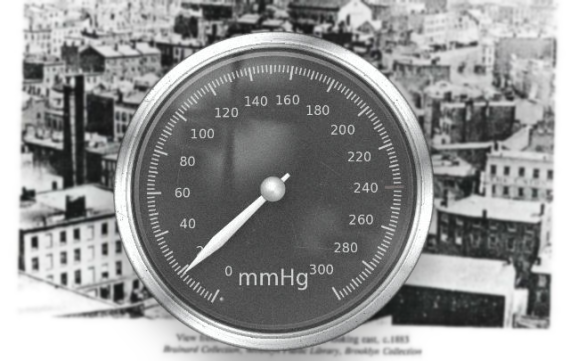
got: 18 mmHg
